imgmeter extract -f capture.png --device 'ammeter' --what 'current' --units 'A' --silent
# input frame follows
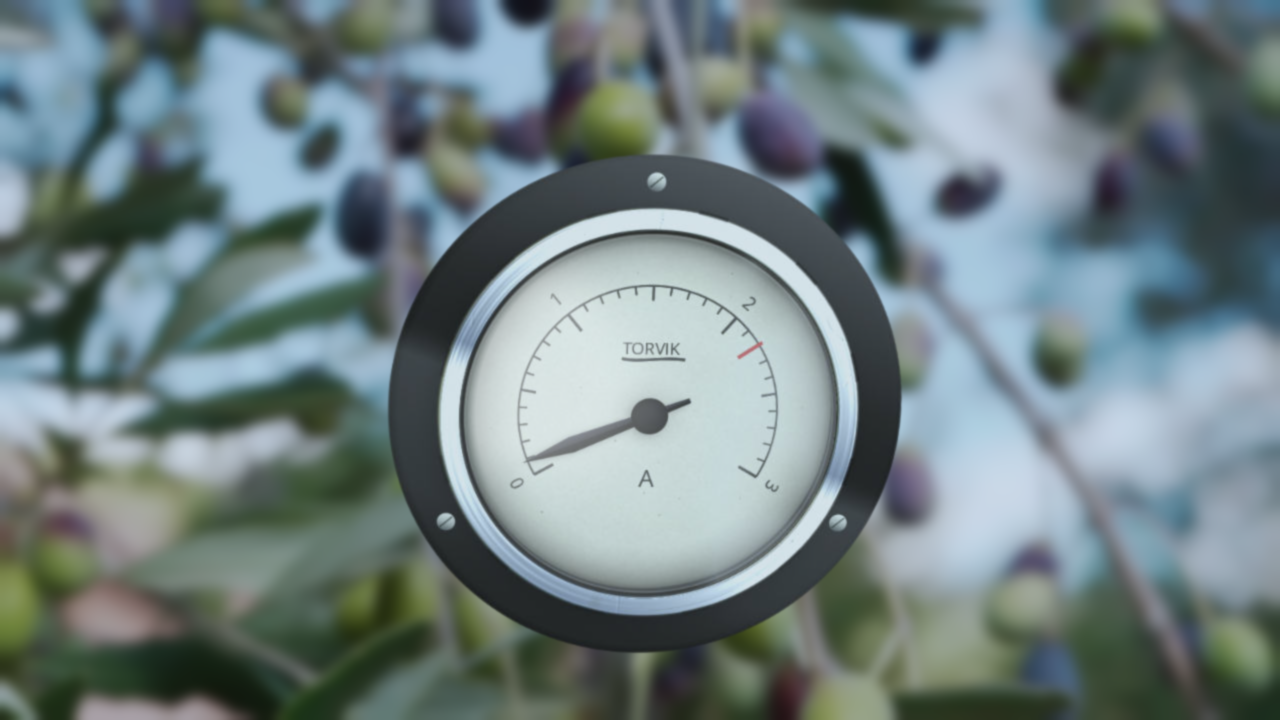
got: 0.1 A
